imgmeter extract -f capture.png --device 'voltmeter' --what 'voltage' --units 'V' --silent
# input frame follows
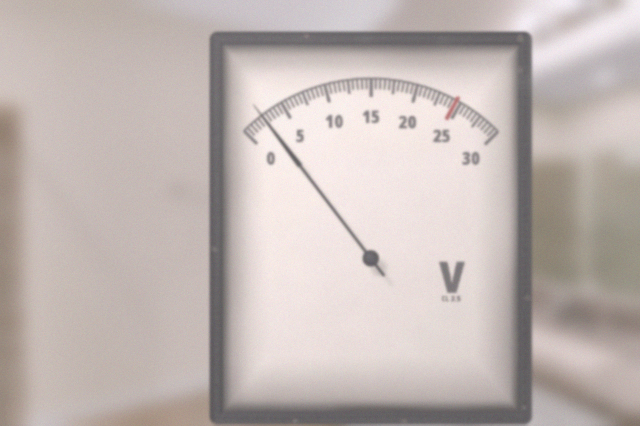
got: 2.5 V
